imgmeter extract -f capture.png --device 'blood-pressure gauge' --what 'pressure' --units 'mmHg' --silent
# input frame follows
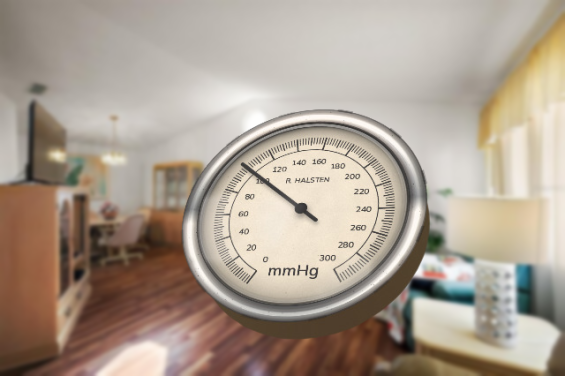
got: 100 mmHg
